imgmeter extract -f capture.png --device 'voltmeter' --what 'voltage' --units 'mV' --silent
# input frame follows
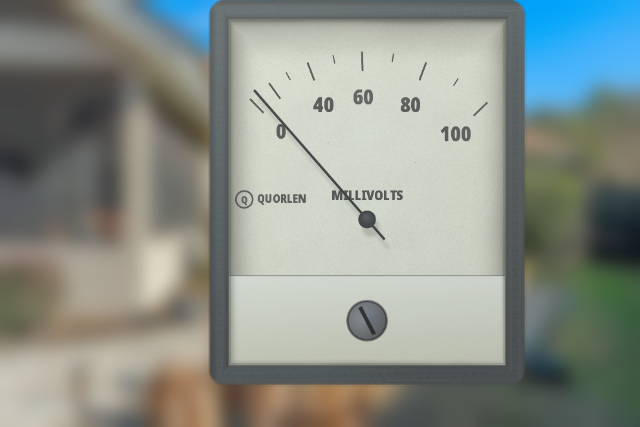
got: 10 mV
